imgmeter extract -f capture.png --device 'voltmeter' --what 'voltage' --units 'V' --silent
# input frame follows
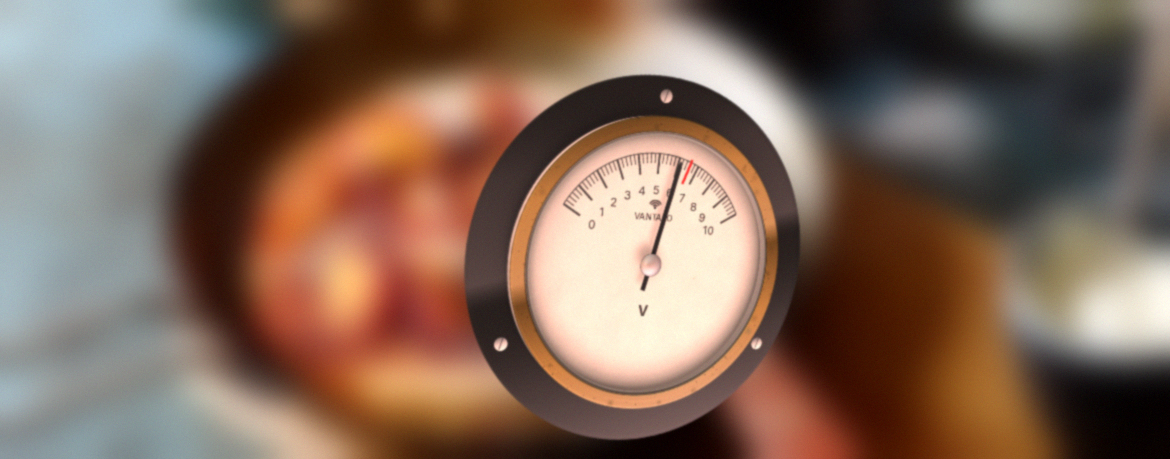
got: 6 V
